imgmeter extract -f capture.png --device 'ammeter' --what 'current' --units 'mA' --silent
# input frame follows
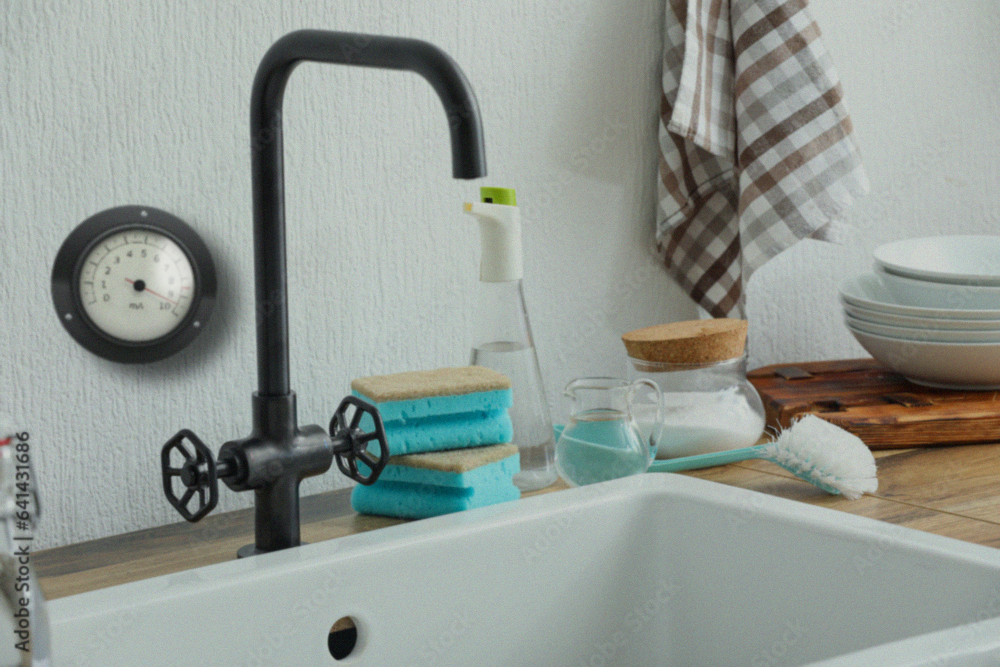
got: 9.5 mA
